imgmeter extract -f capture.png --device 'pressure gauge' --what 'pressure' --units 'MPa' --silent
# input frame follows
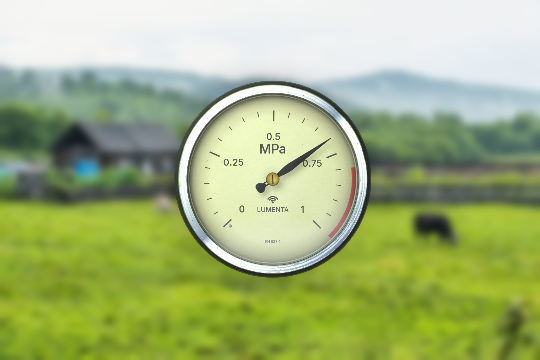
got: 0.7 MPa
